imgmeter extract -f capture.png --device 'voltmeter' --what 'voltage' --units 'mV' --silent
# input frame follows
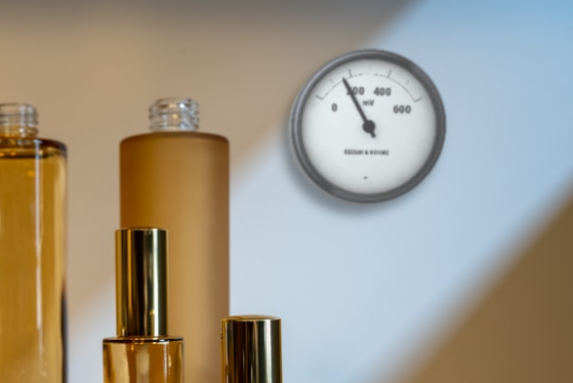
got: 150 mV
